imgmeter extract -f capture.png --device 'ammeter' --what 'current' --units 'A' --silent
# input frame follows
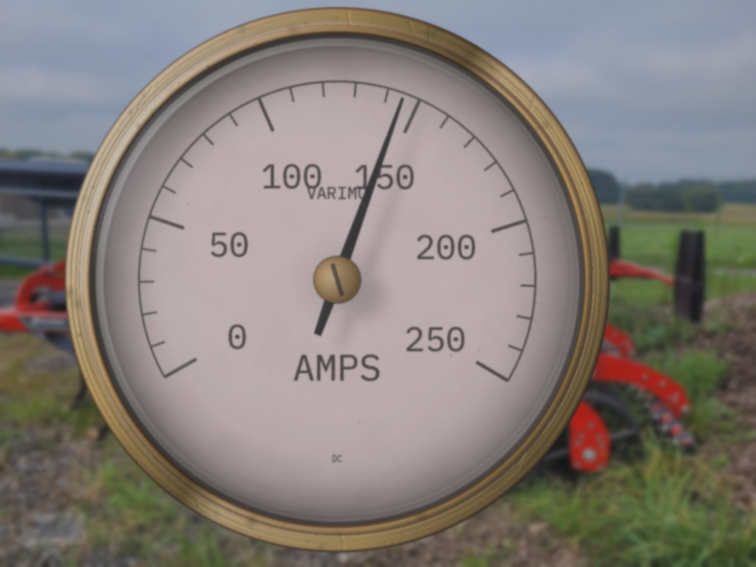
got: 145 A
